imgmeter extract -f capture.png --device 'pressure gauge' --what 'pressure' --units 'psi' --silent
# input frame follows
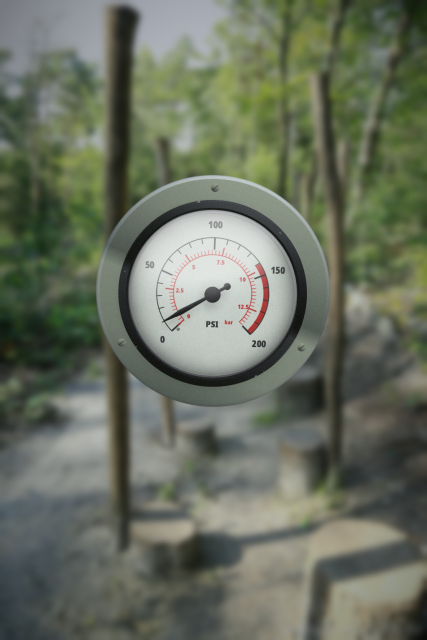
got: 10 psi
